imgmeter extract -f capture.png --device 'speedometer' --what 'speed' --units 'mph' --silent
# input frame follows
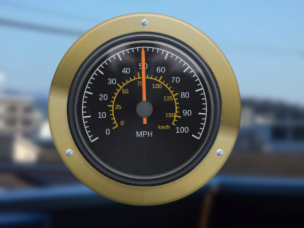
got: 50 mph
